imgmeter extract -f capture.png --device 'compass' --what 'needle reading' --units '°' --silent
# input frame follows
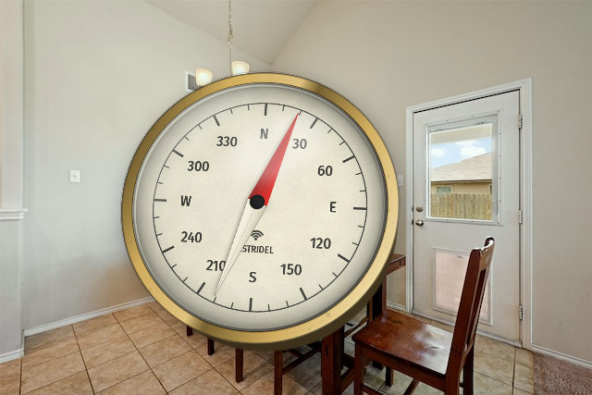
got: 20 °
